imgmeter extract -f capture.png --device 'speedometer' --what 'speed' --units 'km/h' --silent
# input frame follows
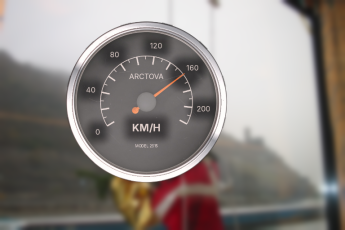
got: 160 km/h
